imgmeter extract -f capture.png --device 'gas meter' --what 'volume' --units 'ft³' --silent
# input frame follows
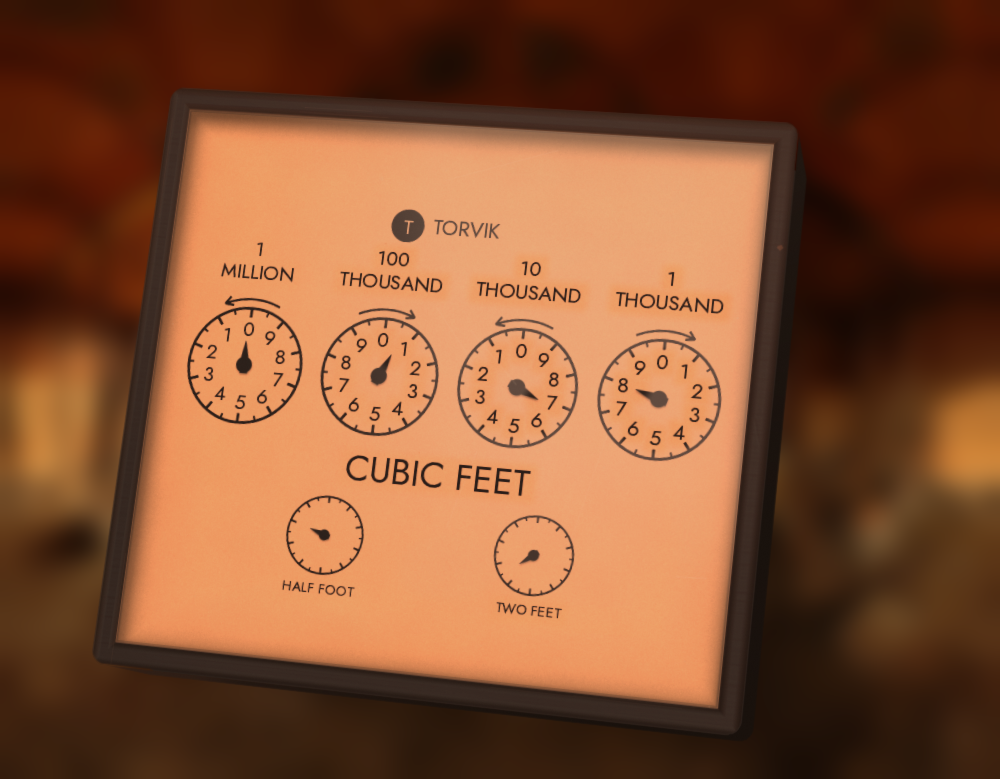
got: 6800 ft³
